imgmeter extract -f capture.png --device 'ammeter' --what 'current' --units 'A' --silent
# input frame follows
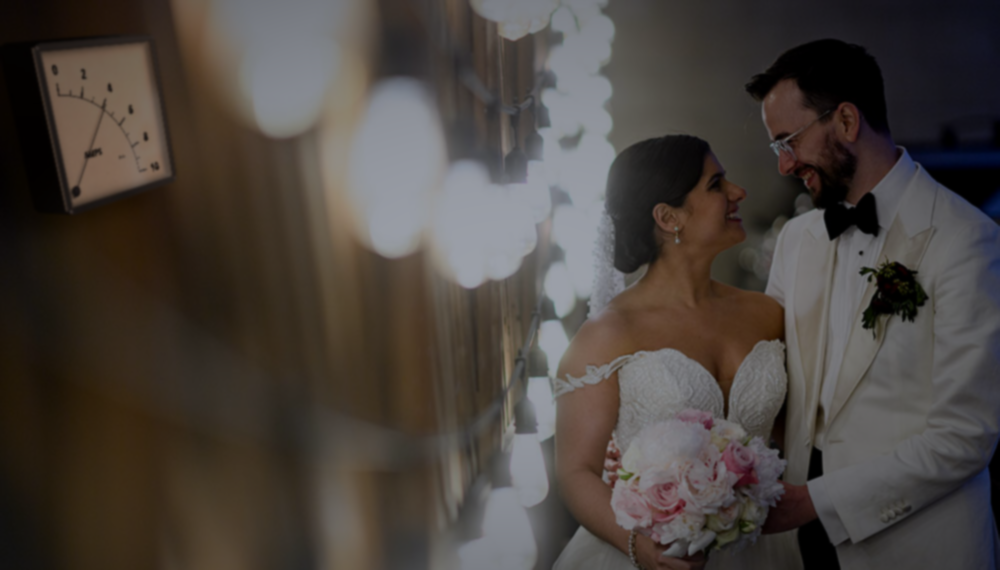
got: 4 A
